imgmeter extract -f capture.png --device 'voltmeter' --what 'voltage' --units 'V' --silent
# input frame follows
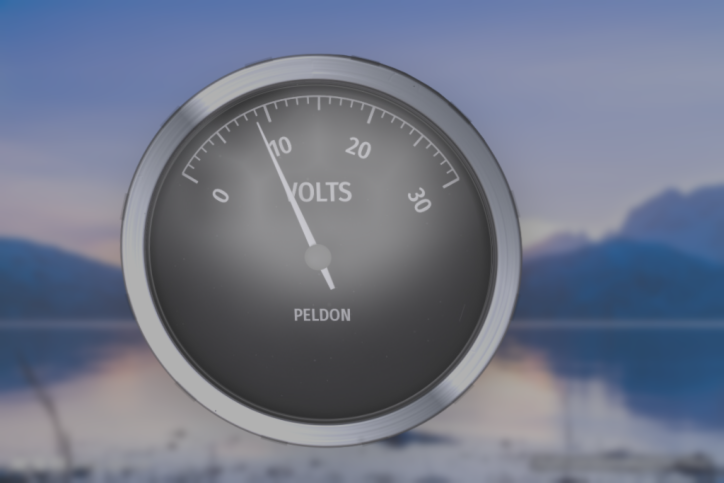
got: 9 V
